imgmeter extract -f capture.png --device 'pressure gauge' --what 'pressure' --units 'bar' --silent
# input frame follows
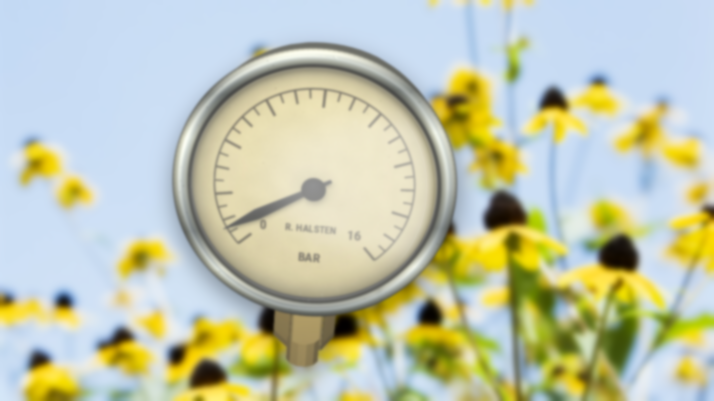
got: 0.75 bar
